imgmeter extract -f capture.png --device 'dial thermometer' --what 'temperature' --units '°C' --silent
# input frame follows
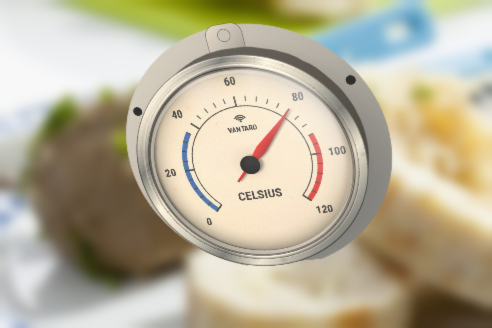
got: 80 °C
